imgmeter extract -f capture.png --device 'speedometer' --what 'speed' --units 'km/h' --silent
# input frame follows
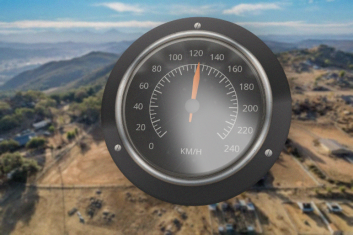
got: 125 km/h
